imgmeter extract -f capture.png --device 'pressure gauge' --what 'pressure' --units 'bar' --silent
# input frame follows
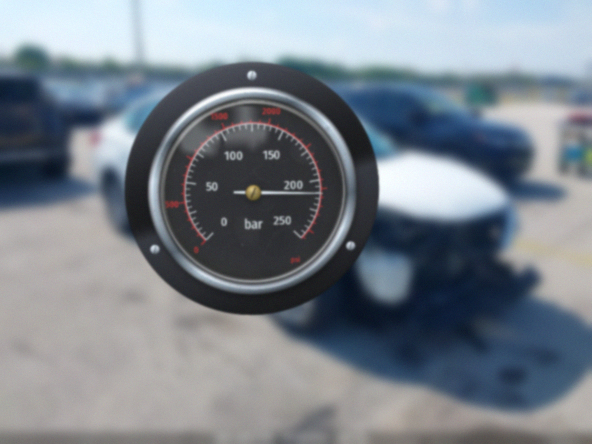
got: 210 bar
